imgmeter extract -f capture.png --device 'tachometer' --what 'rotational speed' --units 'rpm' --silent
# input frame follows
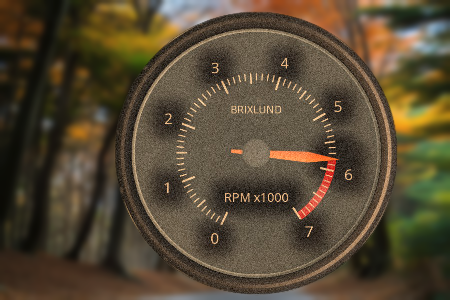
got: 5800 rpm
